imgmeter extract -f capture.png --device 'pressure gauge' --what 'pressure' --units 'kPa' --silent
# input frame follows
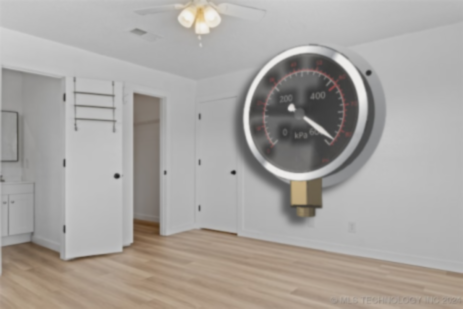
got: 580 kPa
